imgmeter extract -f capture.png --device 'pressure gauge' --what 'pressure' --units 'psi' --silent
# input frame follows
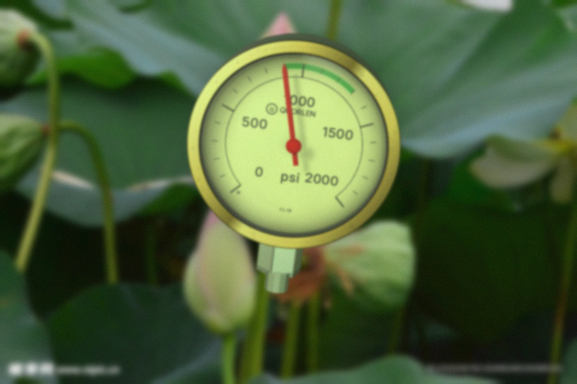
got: 900 psi
